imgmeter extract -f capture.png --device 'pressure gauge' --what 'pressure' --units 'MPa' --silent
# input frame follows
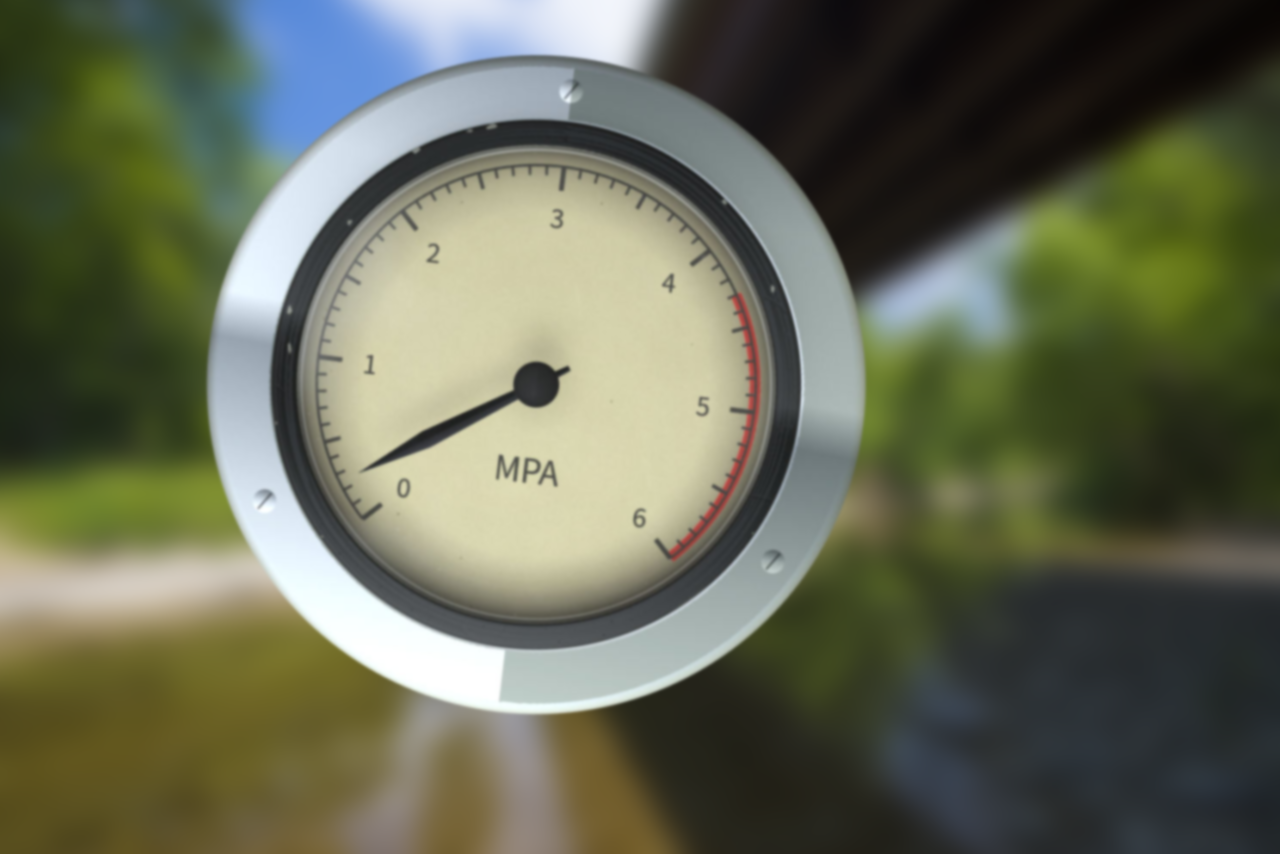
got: 0.25 MPa
